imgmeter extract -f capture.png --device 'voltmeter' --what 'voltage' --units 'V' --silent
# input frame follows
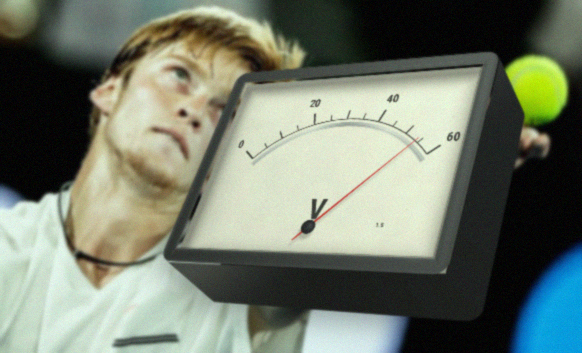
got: 55 V
